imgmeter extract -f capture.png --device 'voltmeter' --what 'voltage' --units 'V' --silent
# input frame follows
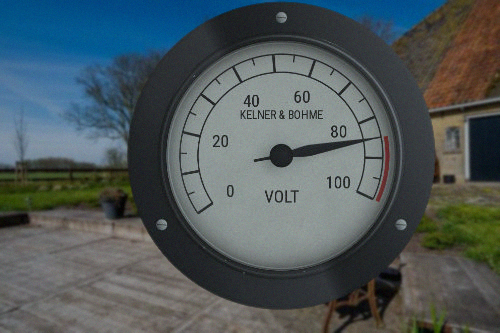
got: 85 V
